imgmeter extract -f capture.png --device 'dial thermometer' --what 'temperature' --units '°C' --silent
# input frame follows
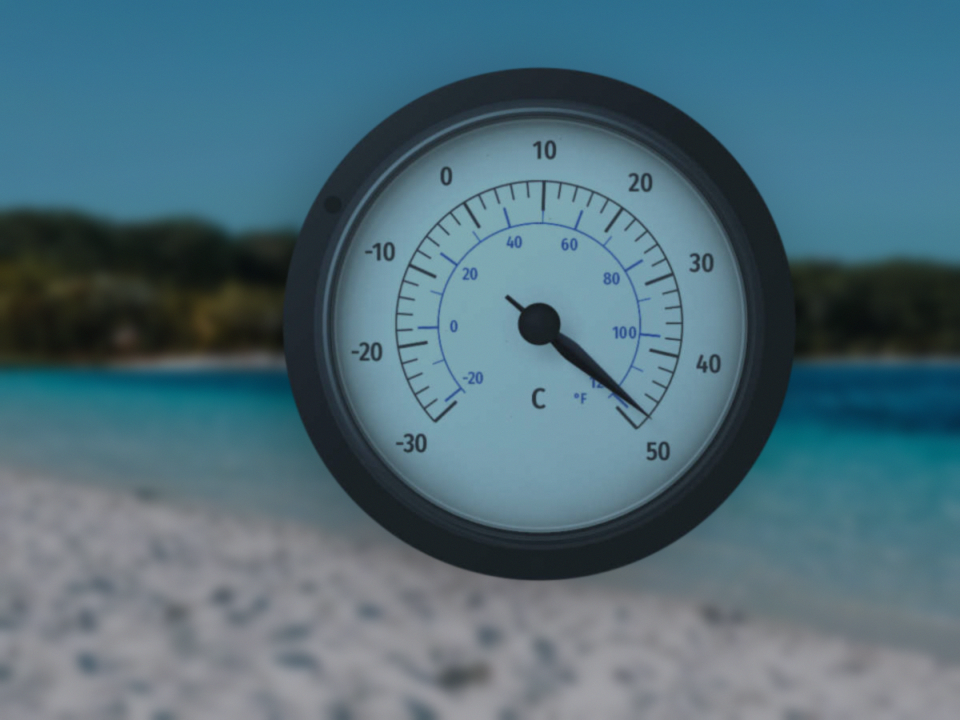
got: 48 °C
